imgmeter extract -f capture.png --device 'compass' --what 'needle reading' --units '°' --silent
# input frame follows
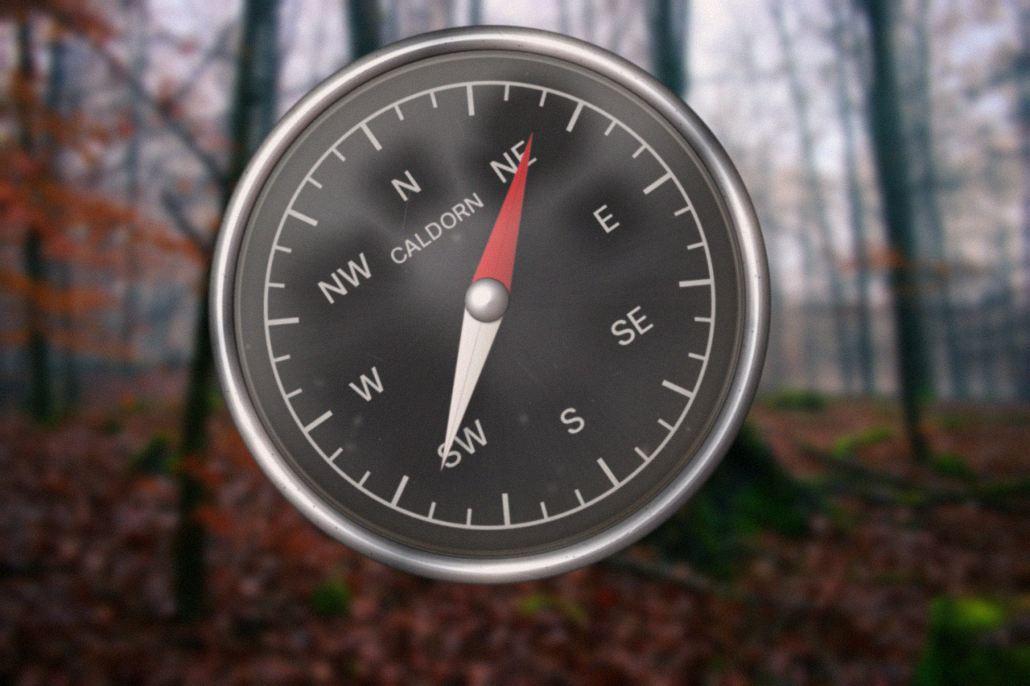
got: 50 °
